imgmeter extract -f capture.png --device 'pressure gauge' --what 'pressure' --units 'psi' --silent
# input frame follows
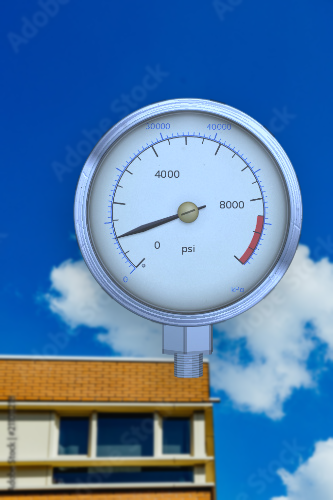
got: 1000 psi
